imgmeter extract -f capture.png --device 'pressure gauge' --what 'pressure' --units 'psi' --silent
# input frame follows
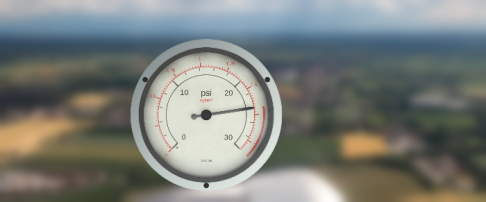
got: 24 psi
